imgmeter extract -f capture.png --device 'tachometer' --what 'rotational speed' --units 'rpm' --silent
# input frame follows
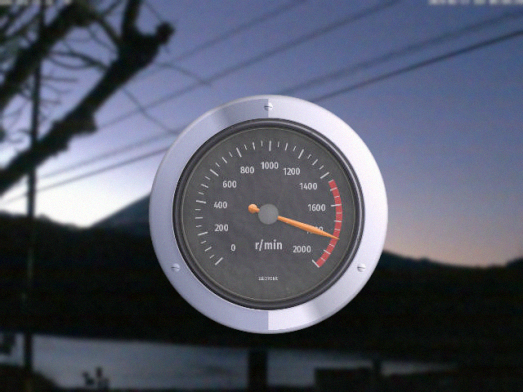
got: 1800 rpm
